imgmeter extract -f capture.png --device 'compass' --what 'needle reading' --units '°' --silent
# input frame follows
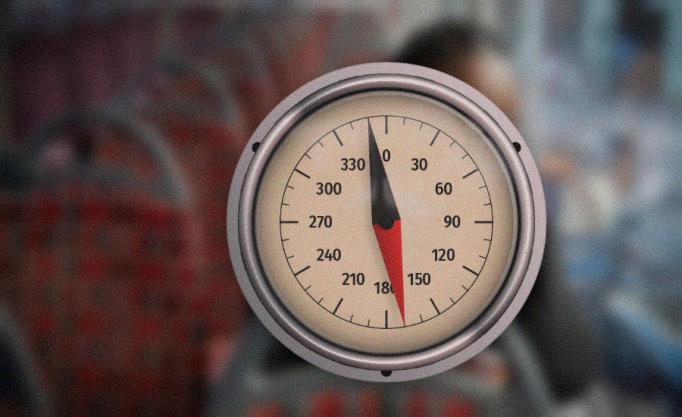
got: 170 °
